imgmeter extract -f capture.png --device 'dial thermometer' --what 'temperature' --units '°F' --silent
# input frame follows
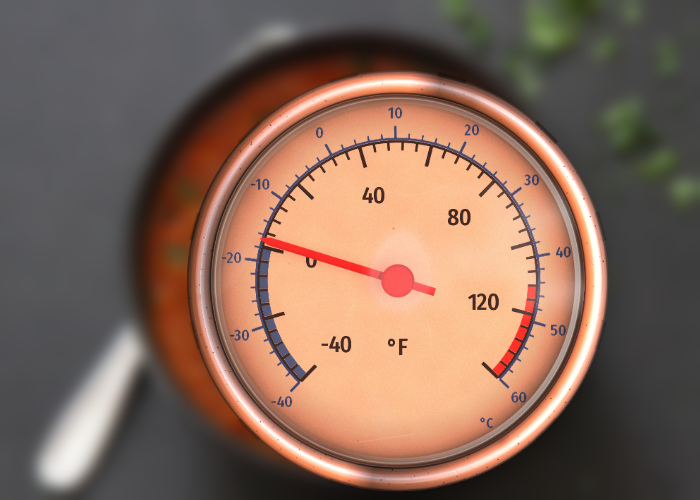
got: 2 °F
